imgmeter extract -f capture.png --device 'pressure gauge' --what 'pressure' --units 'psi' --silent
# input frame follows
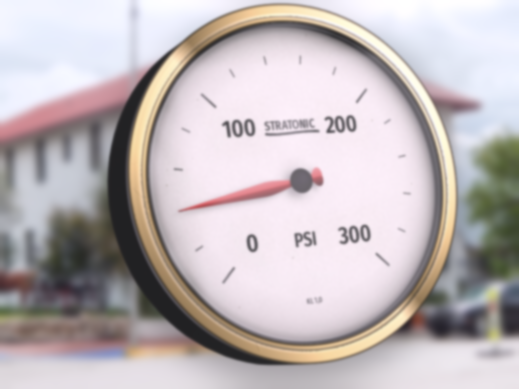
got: 40 psi
